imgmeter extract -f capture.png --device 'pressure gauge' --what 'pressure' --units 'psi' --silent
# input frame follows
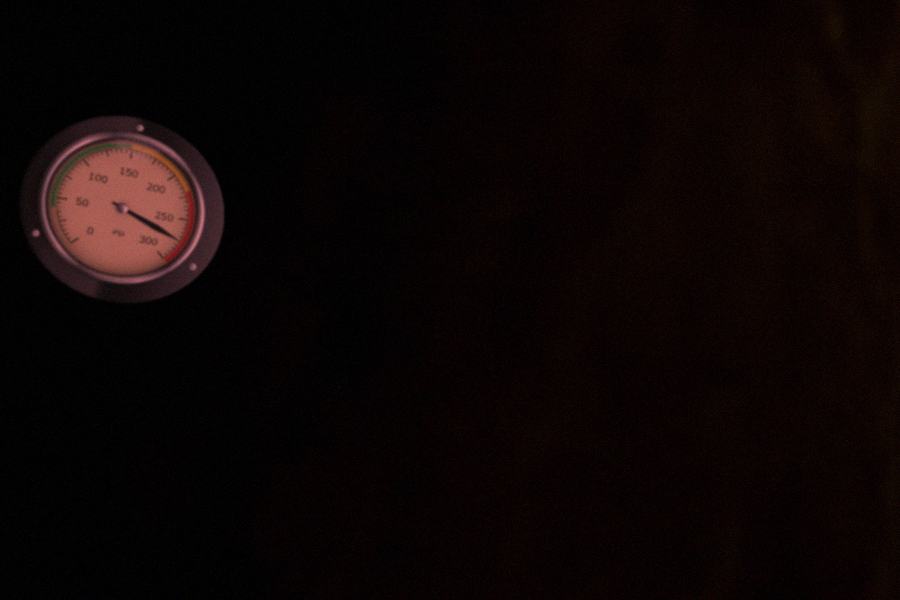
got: 275 psi
